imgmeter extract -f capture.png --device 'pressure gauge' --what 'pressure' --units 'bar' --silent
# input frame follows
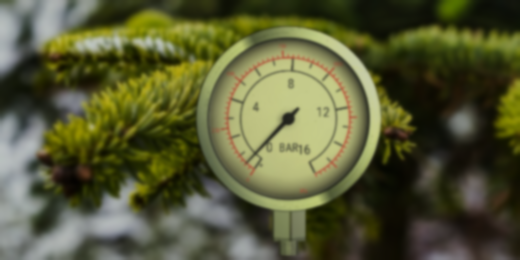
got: 0.5 bar
